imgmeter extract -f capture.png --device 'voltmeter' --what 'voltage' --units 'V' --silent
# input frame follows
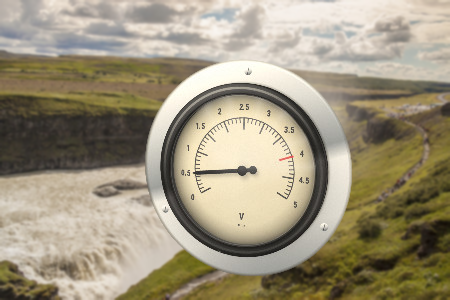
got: 0.5 V
